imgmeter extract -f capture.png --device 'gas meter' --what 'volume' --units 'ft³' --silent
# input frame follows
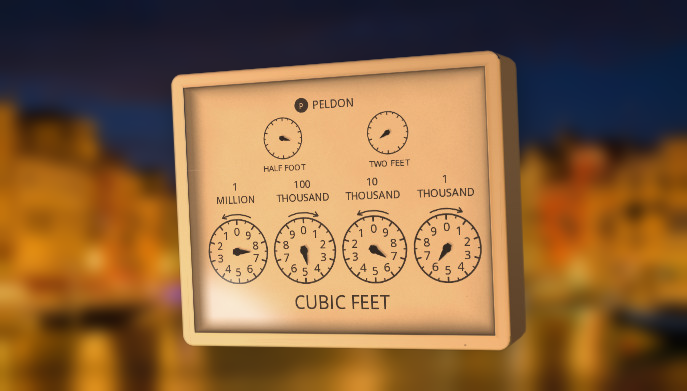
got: 746600 ft³
